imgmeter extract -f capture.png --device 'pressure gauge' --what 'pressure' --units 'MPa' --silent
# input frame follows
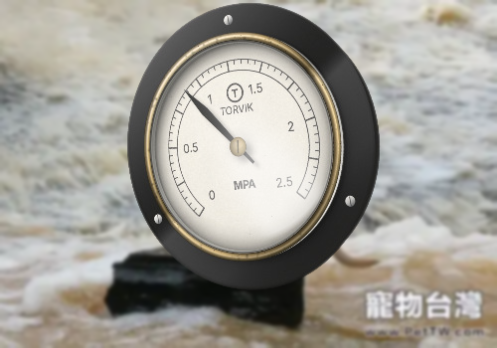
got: 0.9 MPa
